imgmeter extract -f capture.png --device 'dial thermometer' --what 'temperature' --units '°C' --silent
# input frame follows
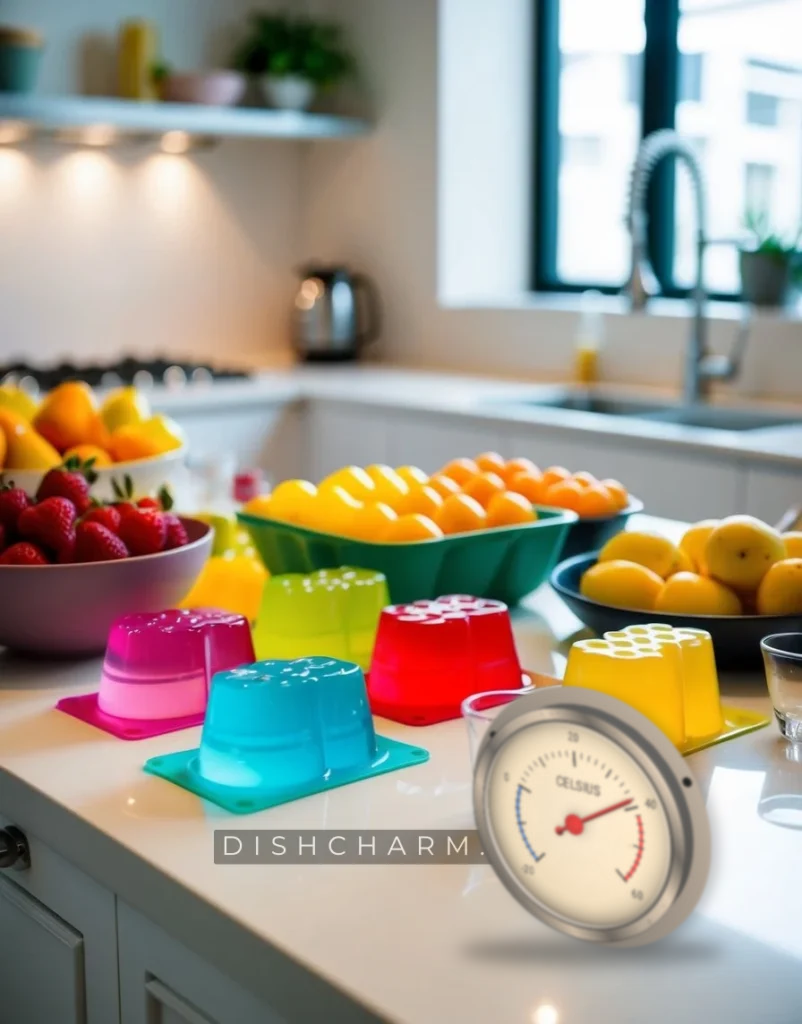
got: 38 °C
